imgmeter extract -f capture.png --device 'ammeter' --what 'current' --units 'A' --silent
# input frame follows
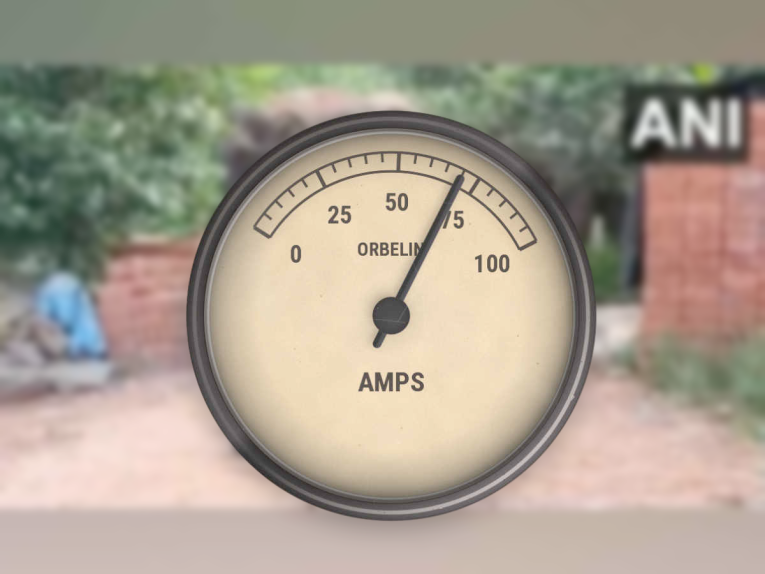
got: 70 A
